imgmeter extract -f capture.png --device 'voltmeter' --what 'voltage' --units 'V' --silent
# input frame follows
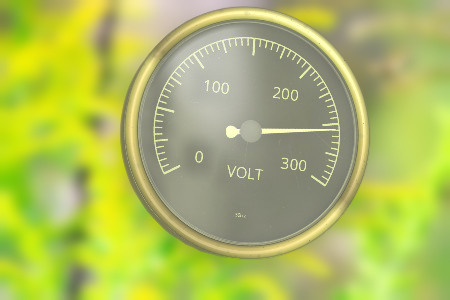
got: 255 V
